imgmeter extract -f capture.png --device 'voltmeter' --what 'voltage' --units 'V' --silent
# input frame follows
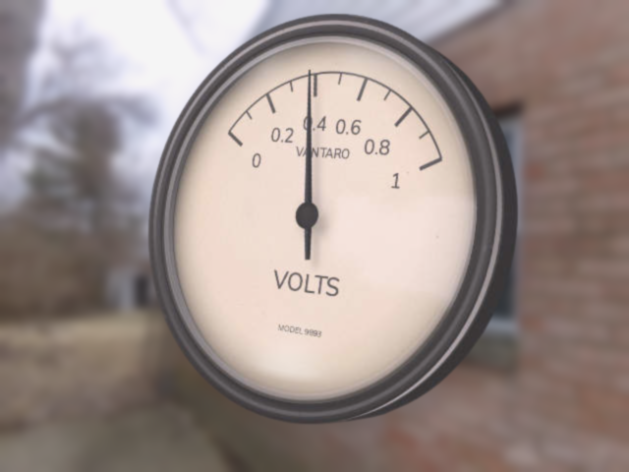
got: 0.4 V
